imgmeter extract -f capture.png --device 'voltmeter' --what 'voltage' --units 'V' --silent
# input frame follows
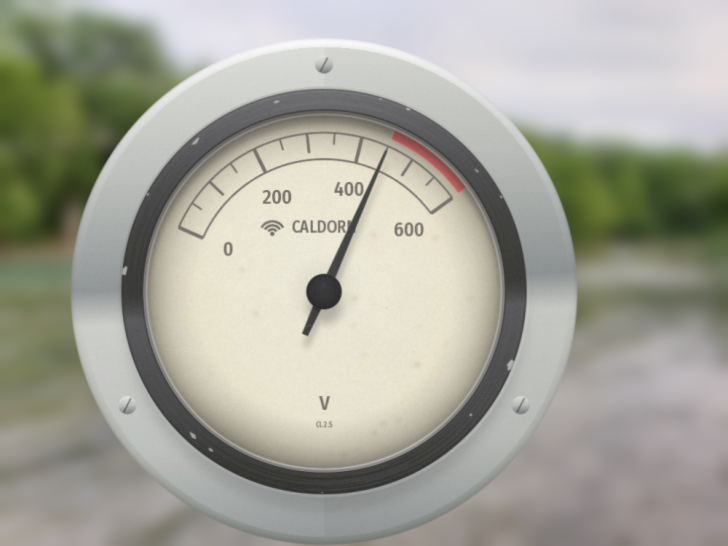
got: 450 V
